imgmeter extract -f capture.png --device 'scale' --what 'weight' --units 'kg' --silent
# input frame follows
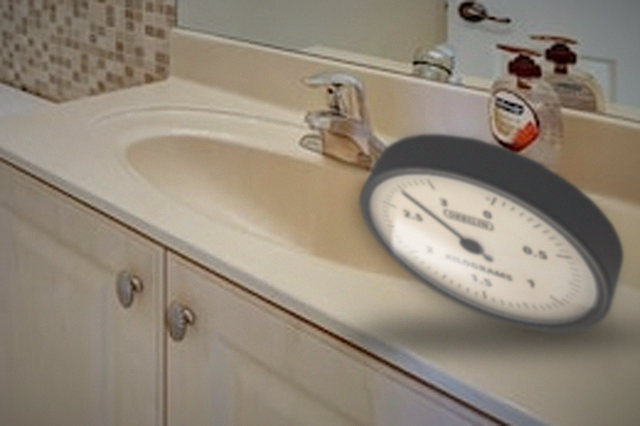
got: 2.75 kg
